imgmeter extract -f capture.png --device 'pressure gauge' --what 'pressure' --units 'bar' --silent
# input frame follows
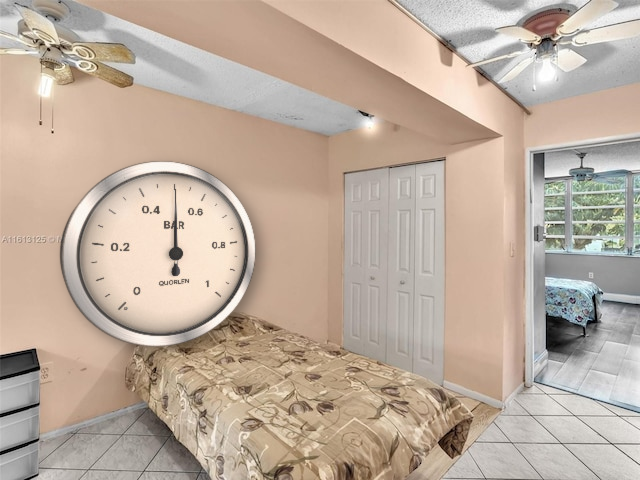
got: 0.5 bar
